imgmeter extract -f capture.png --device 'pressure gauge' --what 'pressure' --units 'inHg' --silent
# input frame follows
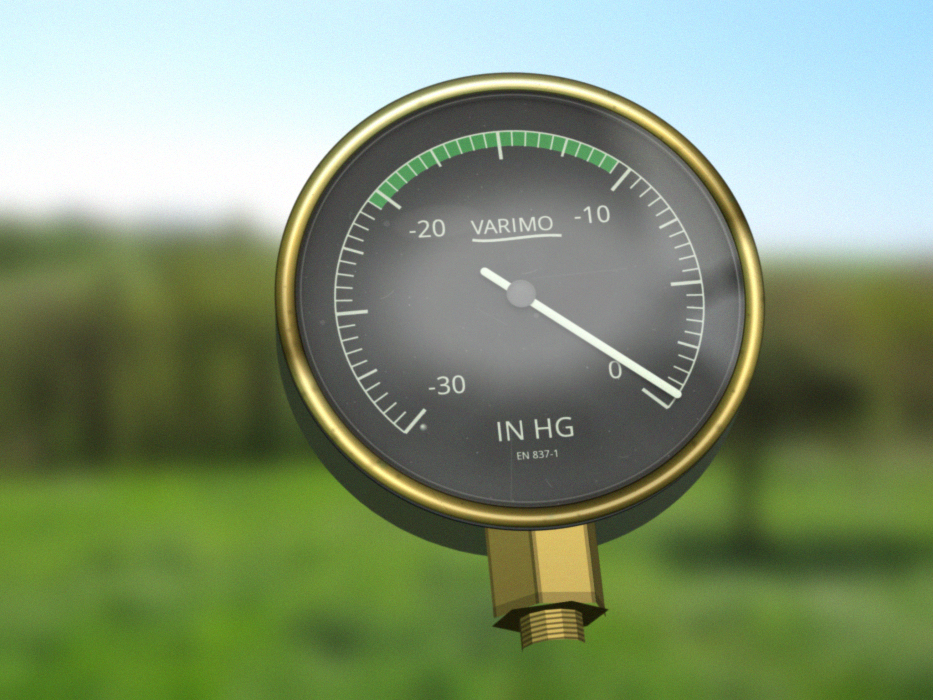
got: -0.5 inHg
